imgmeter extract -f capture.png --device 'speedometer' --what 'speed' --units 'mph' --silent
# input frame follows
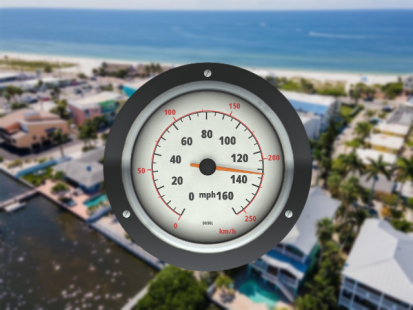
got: 132.5 mph
